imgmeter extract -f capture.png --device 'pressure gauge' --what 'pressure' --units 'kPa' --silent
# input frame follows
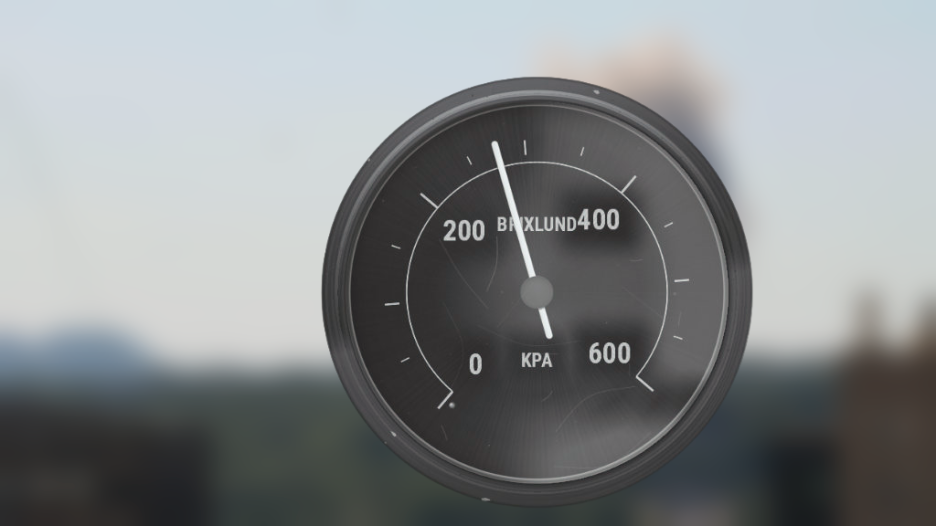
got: 275 kPa
